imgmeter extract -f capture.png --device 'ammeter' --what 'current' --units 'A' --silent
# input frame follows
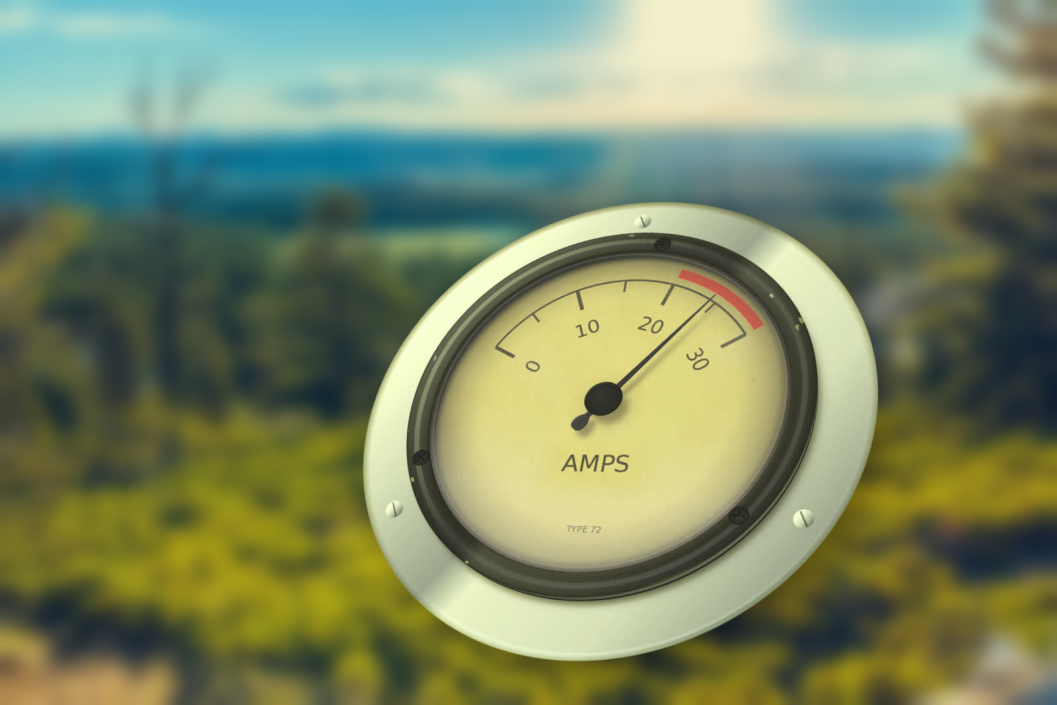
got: 25 A
